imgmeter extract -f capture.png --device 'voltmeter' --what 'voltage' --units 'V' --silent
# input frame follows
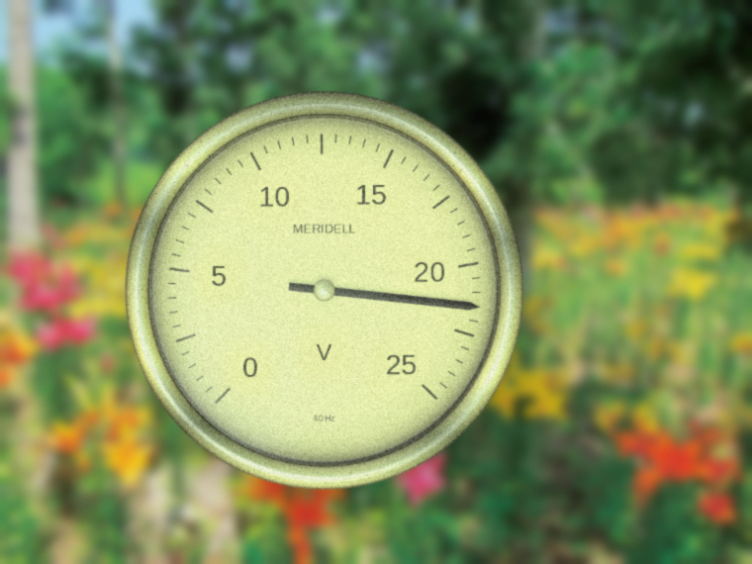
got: 21.5 V
